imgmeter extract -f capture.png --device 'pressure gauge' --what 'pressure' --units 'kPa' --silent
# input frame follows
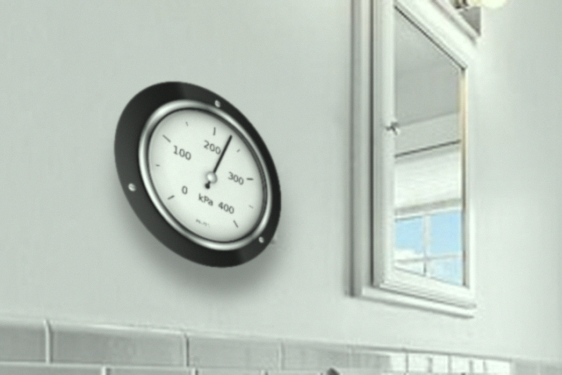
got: 225 kPa
